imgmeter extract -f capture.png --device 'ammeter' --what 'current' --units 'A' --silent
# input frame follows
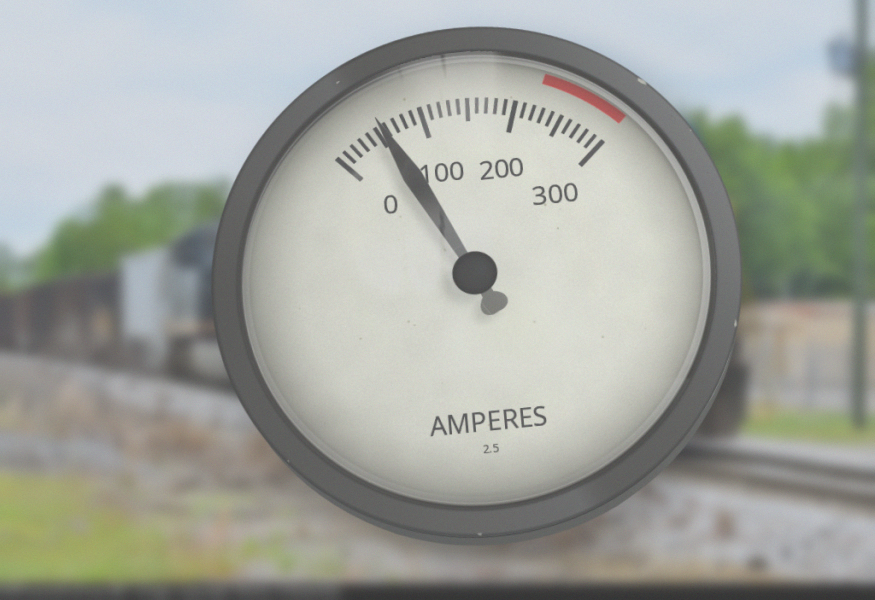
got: 55 A
